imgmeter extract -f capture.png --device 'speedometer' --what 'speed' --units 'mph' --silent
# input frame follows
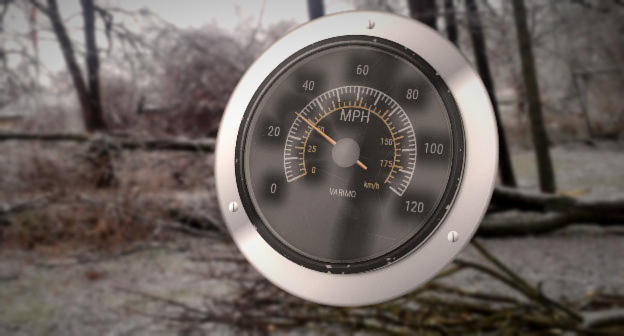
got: 30 mph
